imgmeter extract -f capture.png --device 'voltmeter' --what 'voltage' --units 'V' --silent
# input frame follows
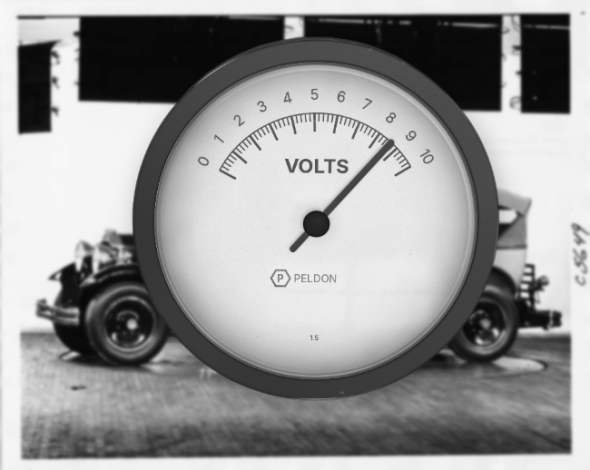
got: 8.6 V
